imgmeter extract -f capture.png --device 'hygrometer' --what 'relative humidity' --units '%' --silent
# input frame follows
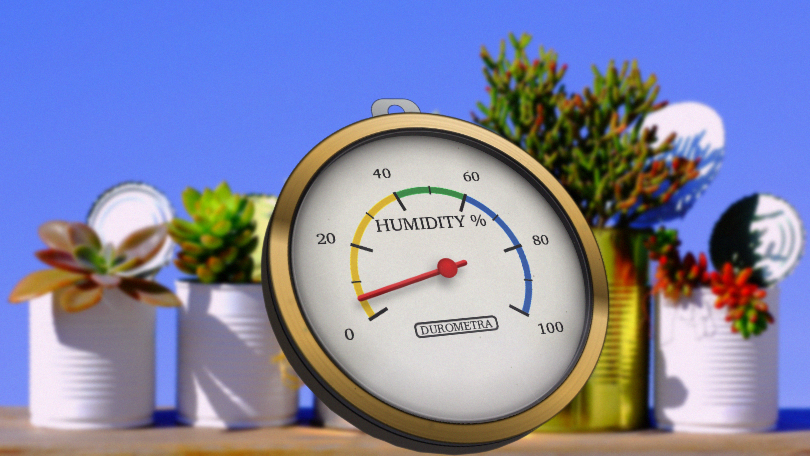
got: 5 %
